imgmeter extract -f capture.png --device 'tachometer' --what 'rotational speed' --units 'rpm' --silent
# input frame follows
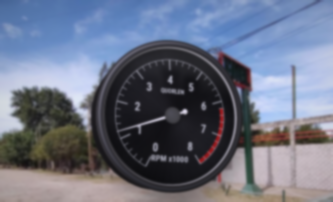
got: 1200 rpm
